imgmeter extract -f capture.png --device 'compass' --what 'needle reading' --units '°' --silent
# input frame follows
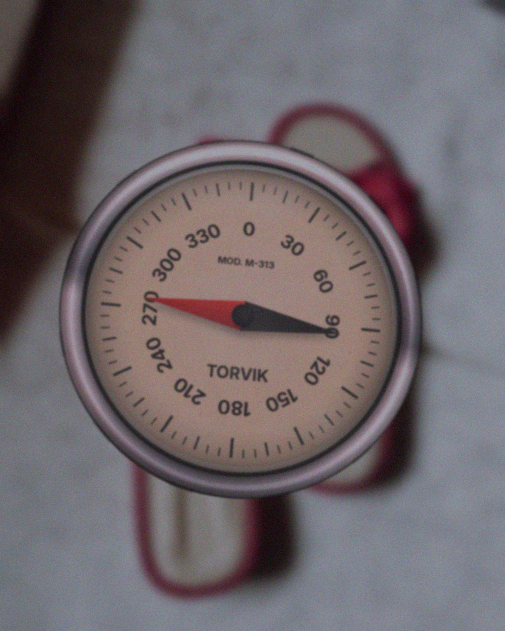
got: 275 °
